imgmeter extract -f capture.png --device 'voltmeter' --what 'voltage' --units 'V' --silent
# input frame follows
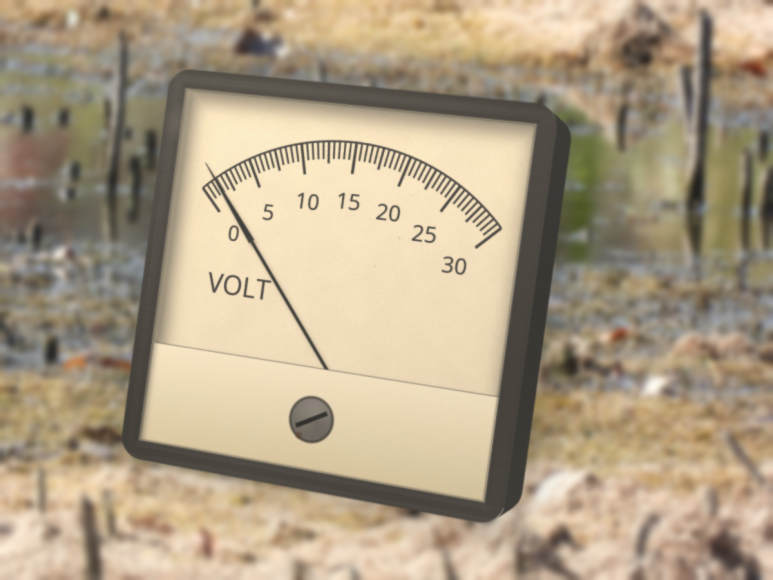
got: 1.5 V
